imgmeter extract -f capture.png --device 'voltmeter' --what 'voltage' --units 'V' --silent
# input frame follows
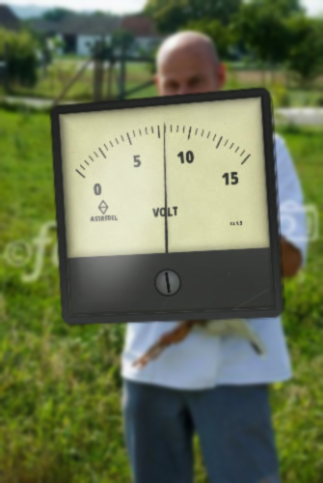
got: 8 V
